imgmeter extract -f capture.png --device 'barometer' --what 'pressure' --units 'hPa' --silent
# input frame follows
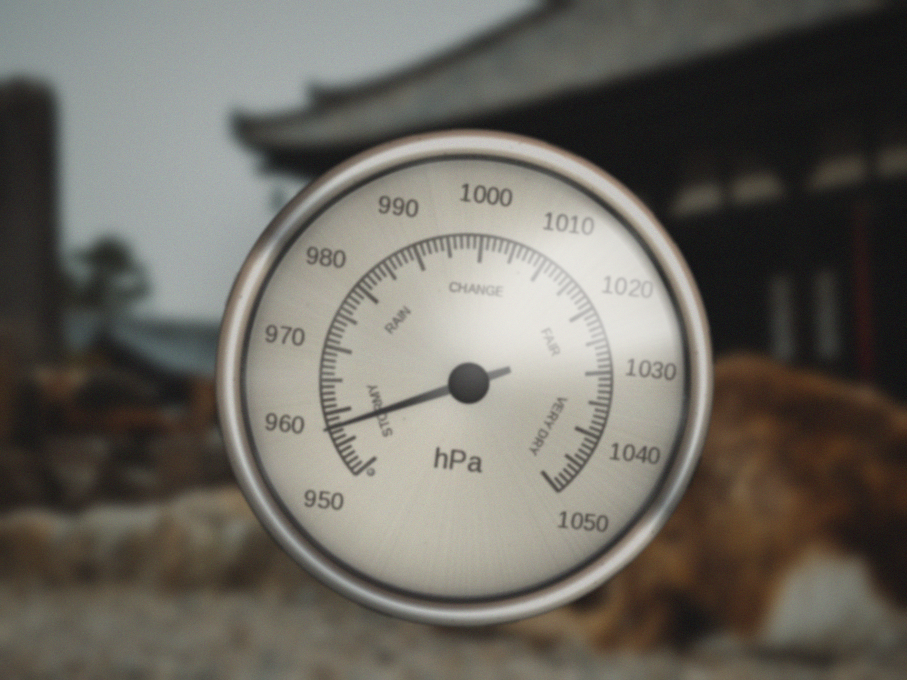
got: 958 hPa
